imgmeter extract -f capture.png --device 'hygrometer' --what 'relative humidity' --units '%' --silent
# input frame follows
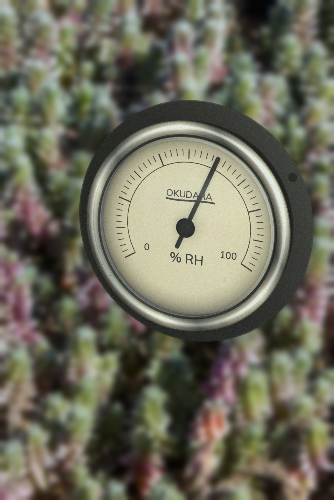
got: 60 %
